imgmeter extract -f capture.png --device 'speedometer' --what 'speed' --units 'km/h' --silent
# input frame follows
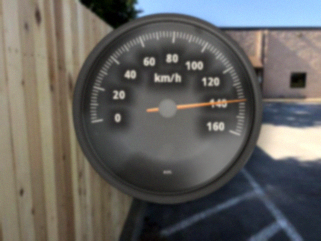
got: 140 km/h
